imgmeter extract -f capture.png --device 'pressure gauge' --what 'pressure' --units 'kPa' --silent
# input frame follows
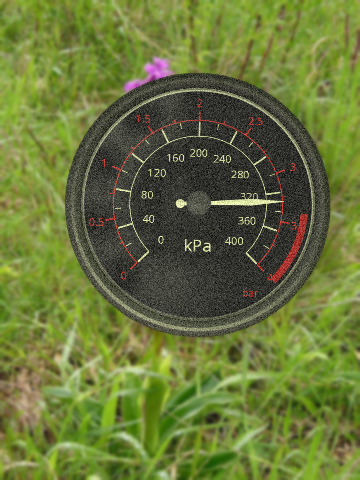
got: 330 kPa
